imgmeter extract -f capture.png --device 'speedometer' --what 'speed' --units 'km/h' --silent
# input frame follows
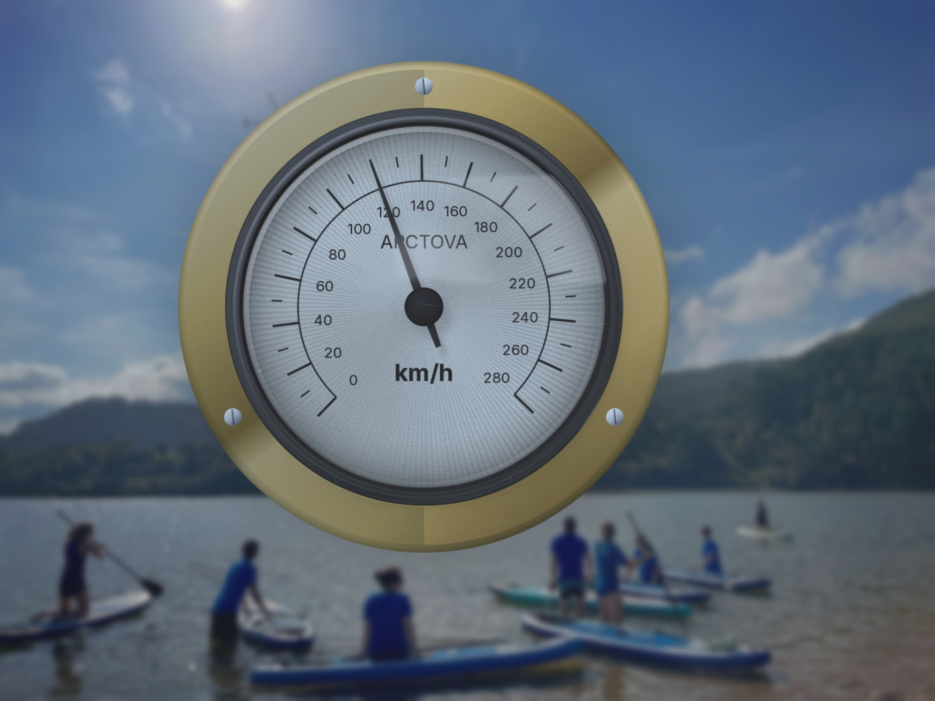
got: 120 km/h
